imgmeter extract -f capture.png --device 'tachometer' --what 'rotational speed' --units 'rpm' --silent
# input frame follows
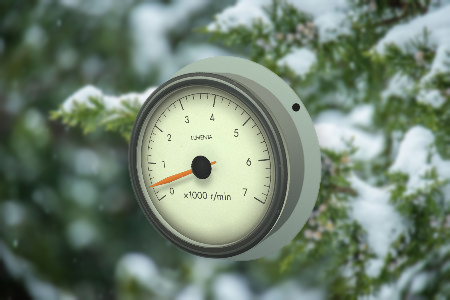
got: 400 rpm
